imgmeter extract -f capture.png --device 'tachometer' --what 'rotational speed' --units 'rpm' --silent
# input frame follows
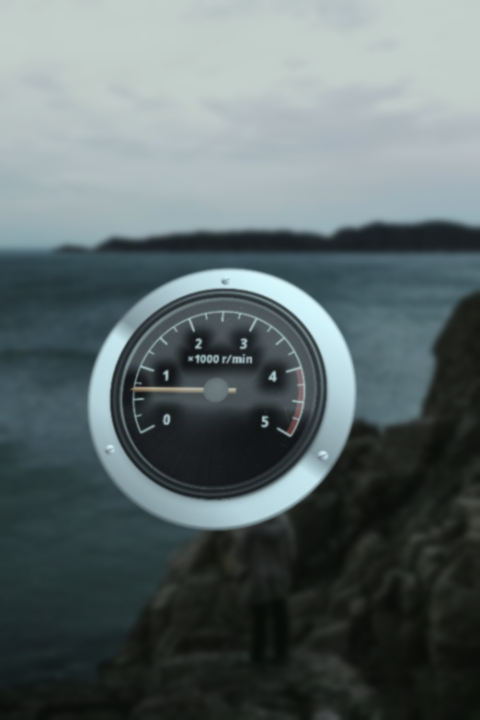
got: 625 rpm
